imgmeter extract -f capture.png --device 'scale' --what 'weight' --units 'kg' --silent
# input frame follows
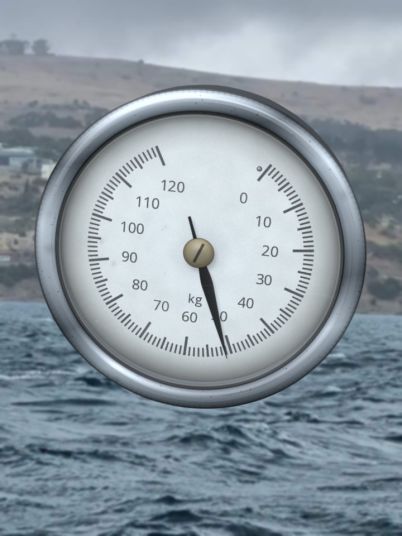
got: 51 kg
